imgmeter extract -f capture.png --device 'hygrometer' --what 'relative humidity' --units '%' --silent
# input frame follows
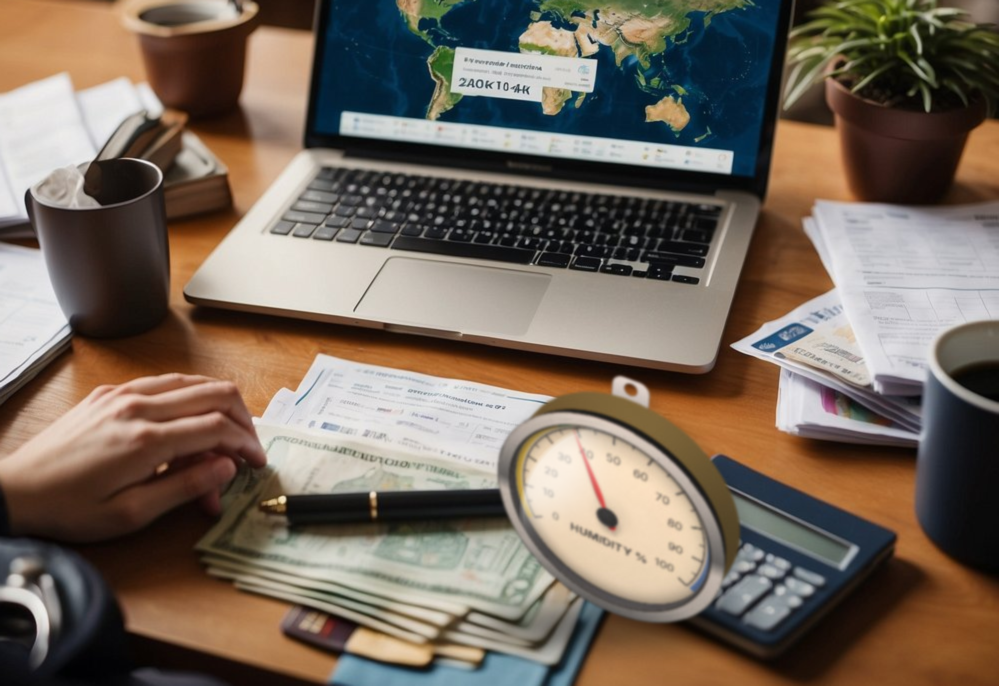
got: 40 %
